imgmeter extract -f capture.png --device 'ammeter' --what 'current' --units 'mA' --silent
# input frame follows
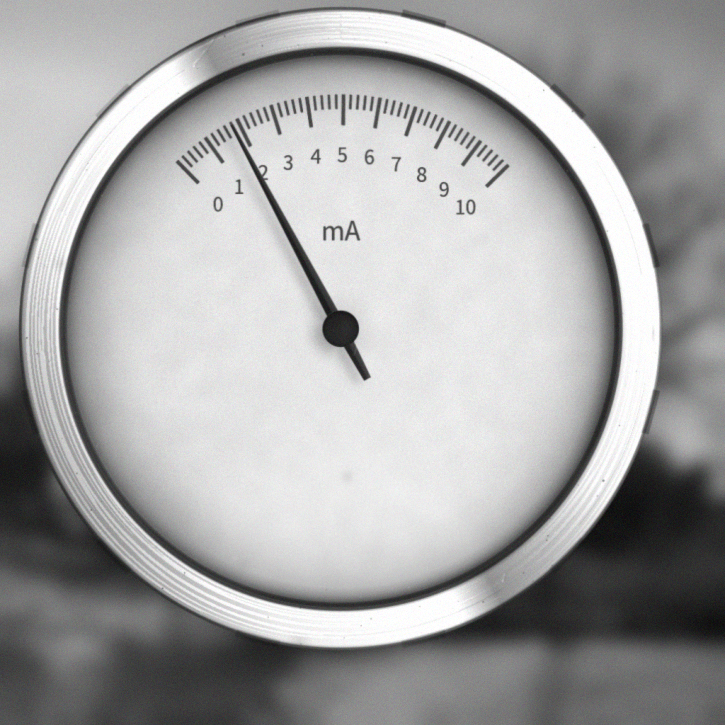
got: 1.8 mA
